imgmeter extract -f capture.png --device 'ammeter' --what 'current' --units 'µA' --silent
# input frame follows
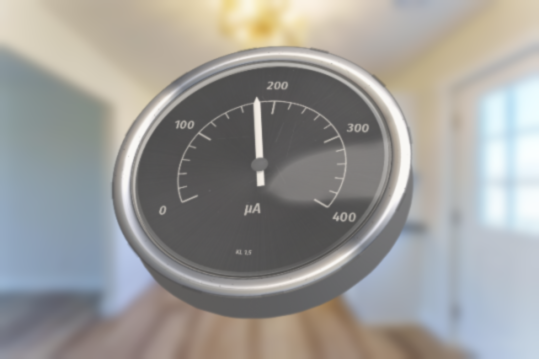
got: 180 µA
